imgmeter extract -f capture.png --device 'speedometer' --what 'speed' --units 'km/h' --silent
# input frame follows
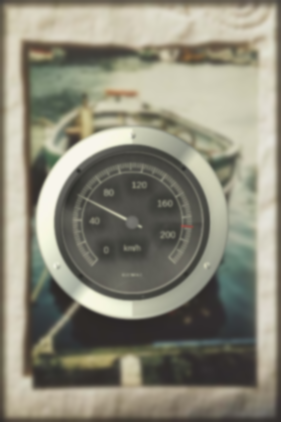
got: 60 km/h
